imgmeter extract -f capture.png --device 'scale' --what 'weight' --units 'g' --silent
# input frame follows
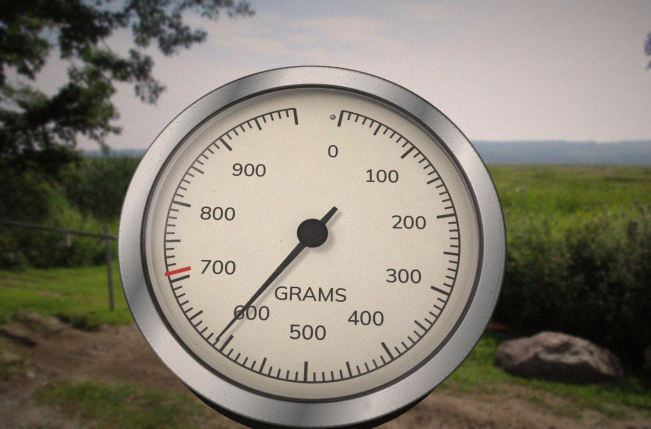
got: 610 g
